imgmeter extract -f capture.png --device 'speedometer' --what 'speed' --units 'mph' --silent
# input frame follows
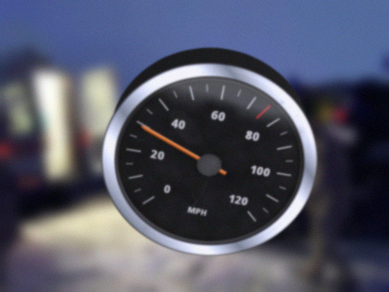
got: 30 mph
